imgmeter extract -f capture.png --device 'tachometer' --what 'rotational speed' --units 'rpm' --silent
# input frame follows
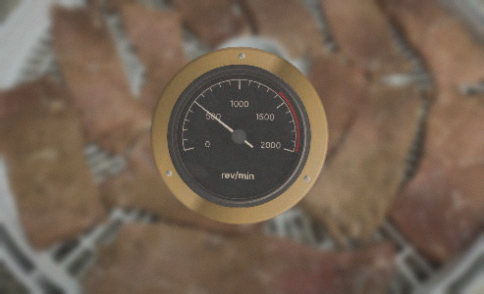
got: 500 rpm
